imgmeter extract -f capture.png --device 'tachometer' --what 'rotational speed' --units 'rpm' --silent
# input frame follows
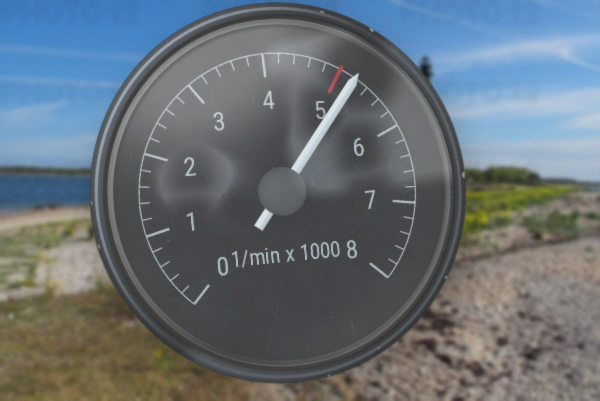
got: 5200 rpm
